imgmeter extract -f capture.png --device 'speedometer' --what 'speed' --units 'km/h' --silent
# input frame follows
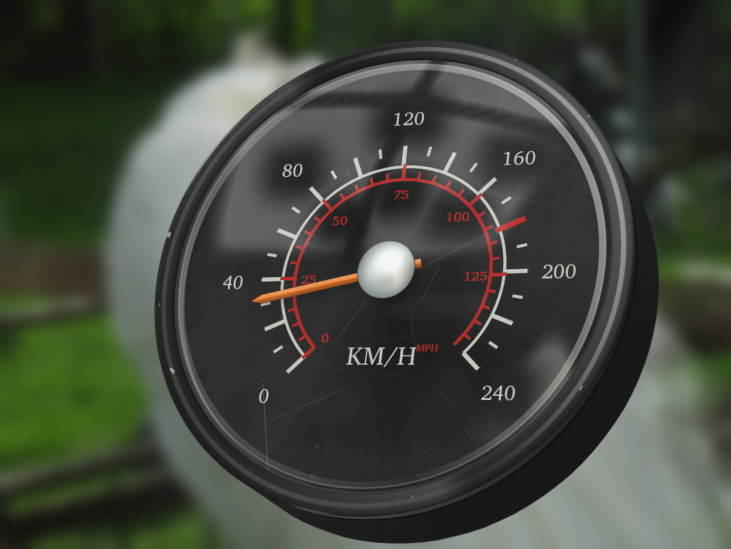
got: 30 km/h
